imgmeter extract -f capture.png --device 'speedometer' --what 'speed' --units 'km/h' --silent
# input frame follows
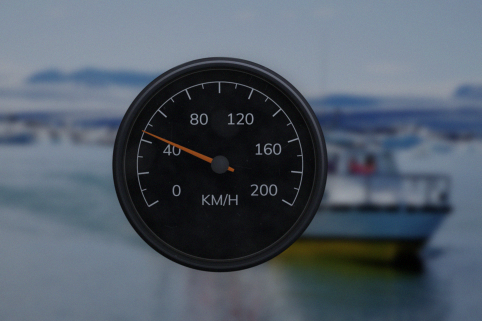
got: 45 km/h
